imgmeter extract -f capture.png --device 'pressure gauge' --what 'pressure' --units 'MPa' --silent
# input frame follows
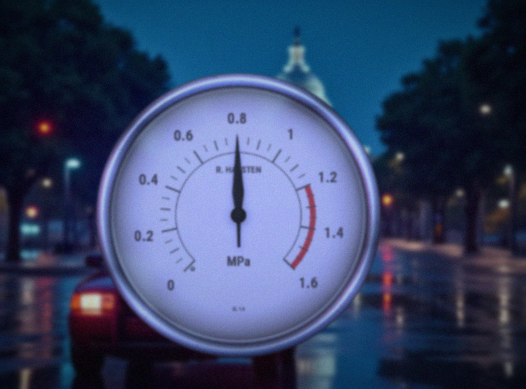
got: 0.8 MPa
